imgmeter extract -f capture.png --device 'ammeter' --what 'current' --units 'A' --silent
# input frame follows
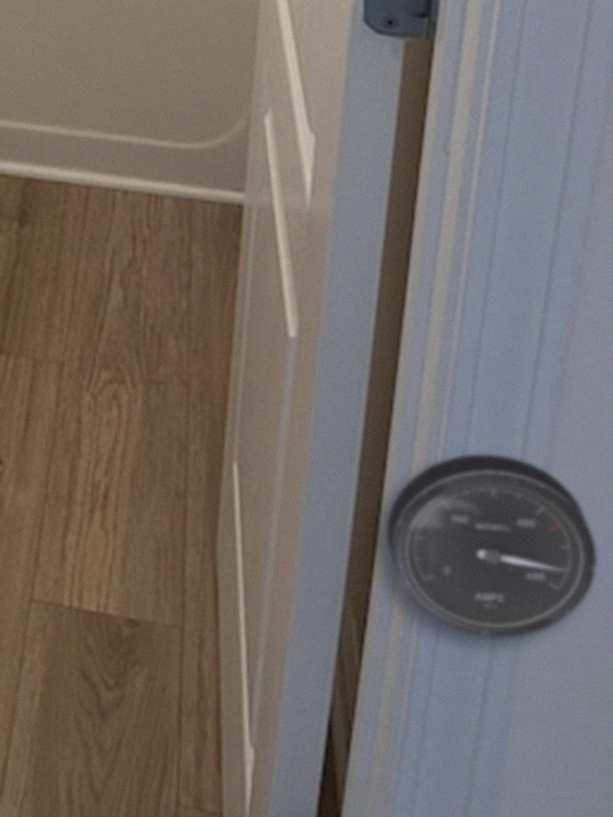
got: 550 A
